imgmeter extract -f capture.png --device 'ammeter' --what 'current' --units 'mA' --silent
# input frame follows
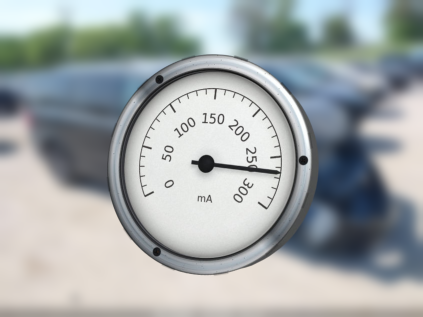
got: 265 mA
